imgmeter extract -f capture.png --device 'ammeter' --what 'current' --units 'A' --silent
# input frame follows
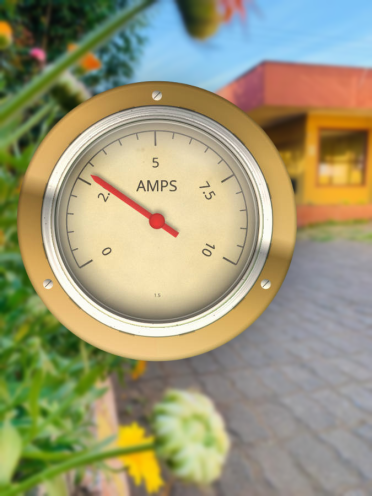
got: 2.75 A
